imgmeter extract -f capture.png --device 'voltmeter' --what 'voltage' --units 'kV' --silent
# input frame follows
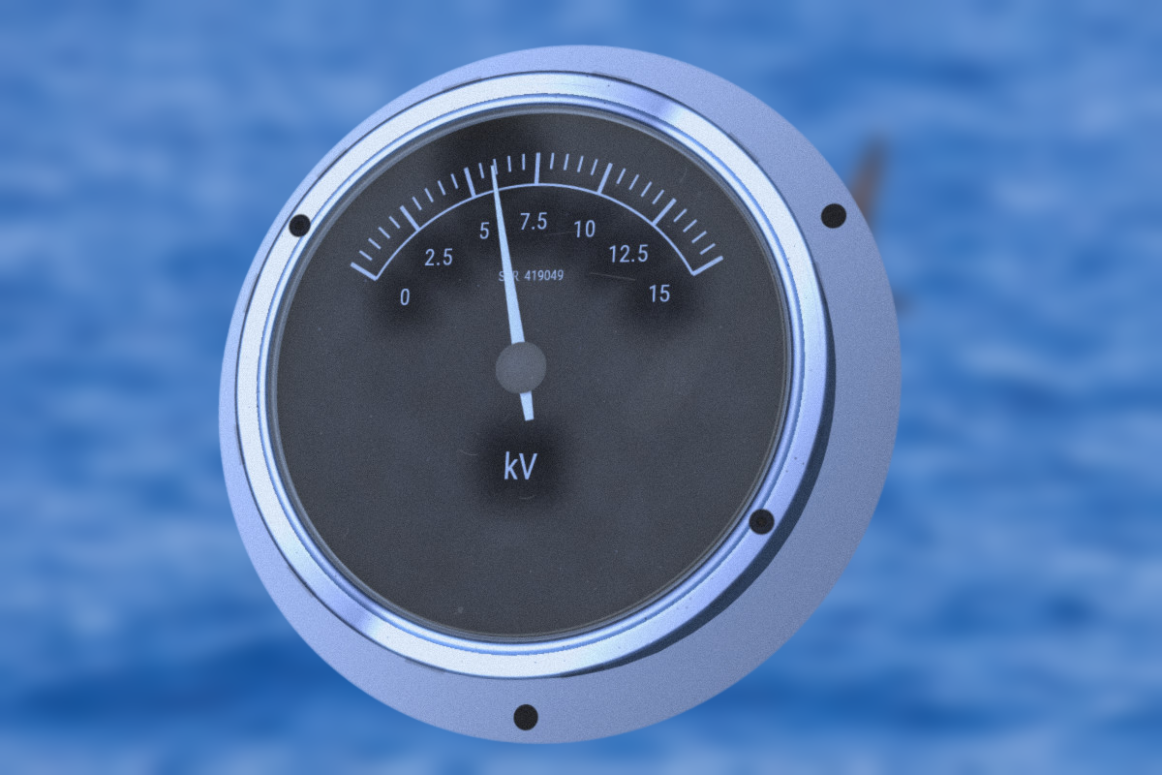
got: 6 kV
